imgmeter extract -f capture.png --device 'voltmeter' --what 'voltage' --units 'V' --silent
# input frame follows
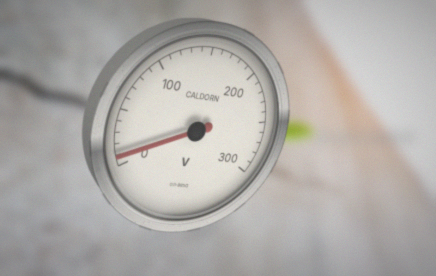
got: 10 V
